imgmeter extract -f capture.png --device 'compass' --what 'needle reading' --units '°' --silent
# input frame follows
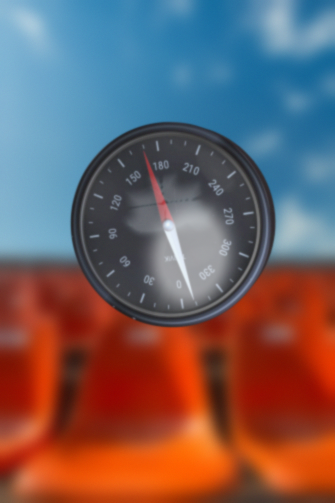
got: 170 °
